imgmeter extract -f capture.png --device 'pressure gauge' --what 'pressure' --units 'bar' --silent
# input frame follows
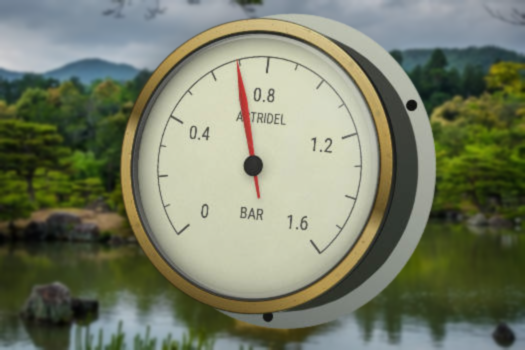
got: 0.7 bar
